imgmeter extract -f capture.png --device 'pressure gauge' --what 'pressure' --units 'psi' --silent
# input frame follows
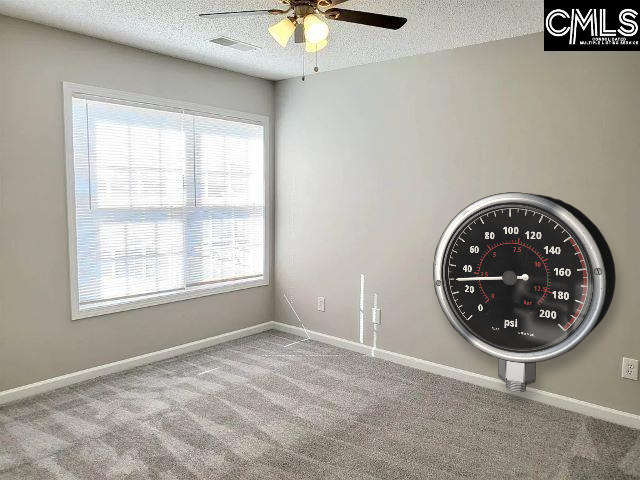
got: 30 psi
